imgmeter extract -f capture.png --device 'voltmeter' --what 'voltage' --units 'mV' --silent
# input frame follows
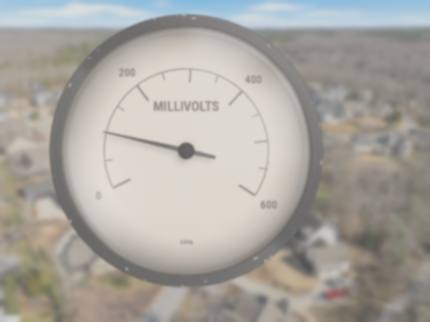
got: 100 mV
